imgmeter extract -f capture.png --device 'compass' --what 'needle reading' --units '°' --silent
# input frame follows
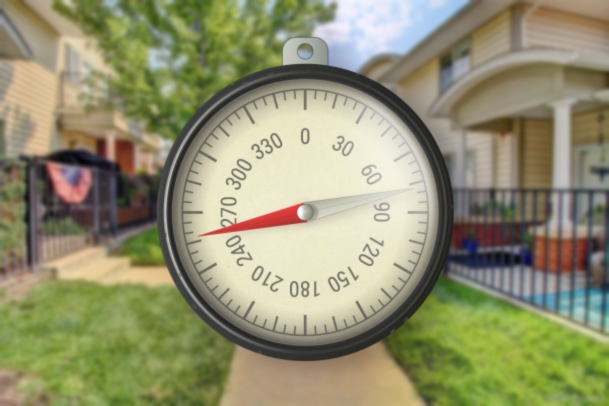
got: 257.5 °
